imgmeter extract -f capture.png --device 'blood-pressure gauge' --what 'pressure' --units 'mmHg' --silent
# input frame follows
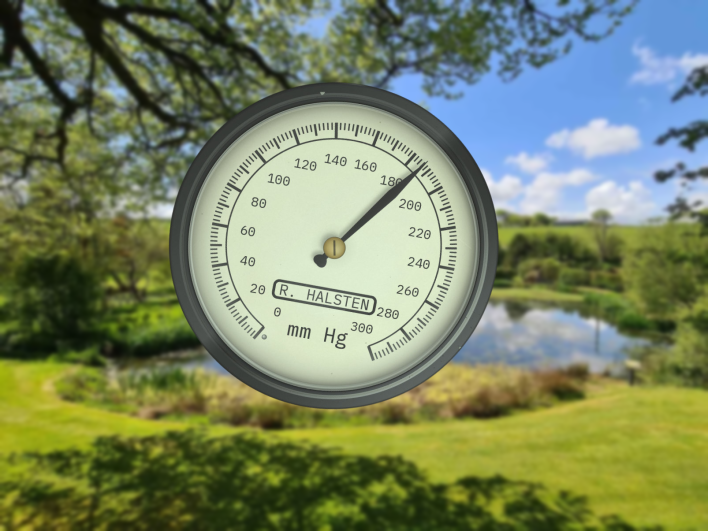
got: 186 mmHg
